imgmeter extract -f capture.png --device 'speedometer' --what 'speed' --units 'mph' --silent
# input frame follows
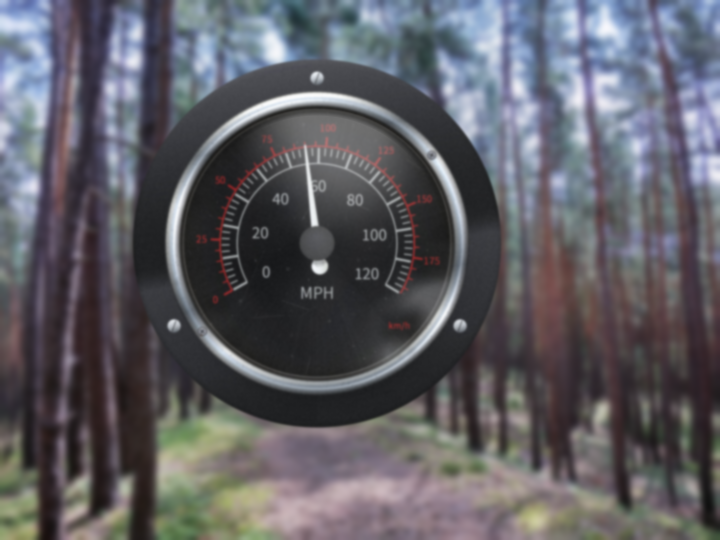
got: 56 mph
